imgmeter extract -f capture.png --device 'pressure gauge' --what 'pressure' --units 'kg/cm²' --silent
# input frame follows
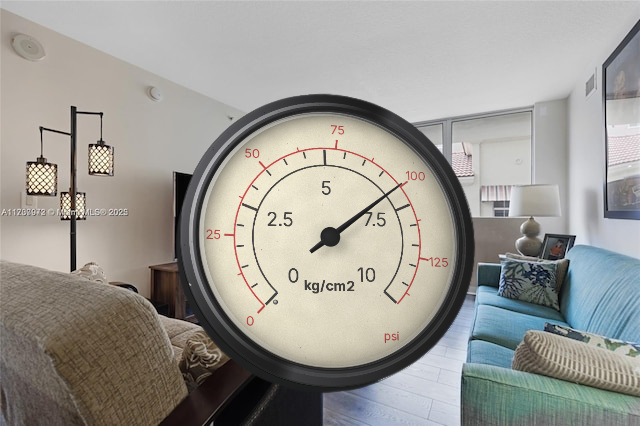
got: 7 kg/cm²
